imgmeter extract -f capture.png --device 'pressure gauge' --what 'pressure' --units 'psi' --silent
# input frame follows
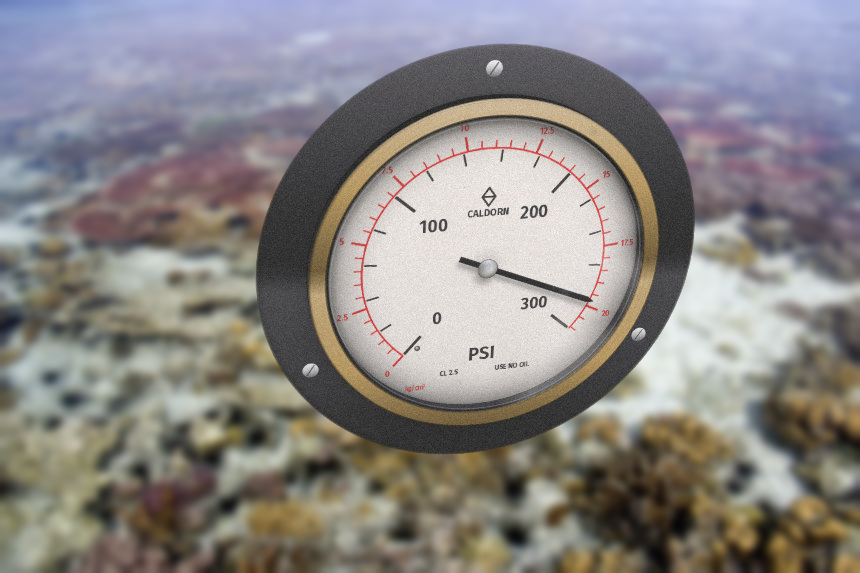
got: 280 psi
